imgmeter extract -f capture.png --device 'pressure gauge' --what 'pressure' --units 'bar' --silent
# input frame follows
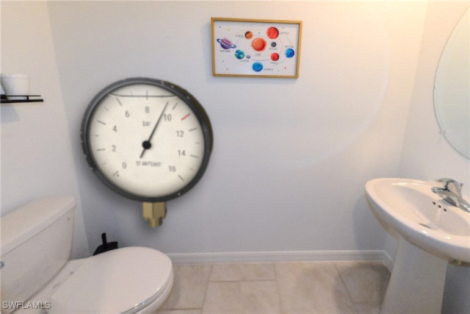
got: 9.5 bar
